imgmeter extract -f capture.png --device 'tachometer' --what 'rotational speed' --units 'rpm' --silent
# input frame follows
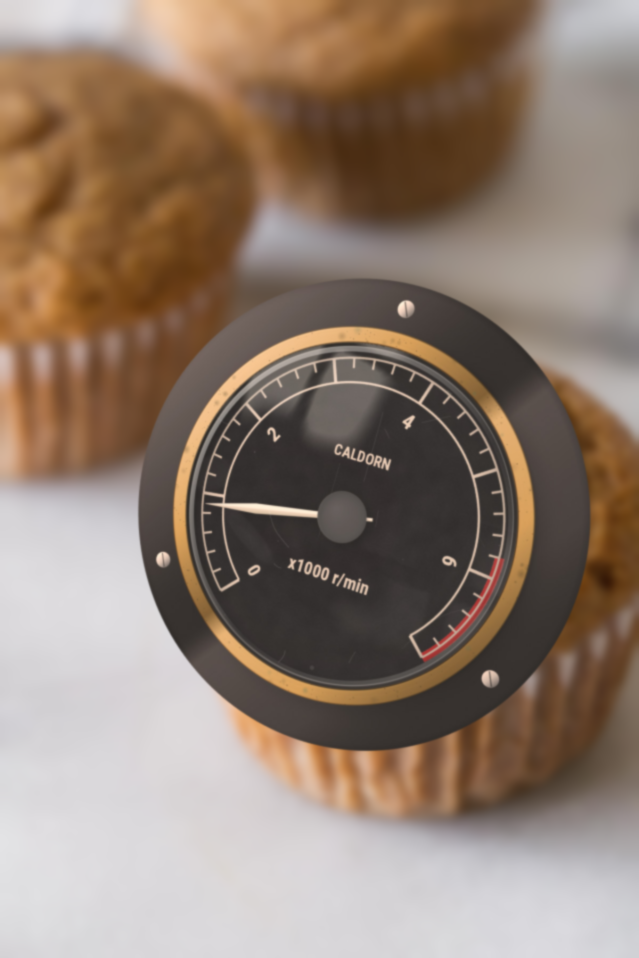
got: 900 rpm
